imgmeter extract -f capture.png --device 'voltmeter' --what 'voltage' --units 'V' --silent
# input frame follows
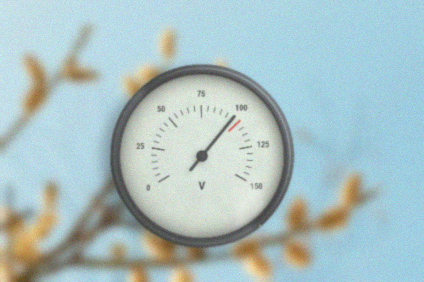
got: 100 V
